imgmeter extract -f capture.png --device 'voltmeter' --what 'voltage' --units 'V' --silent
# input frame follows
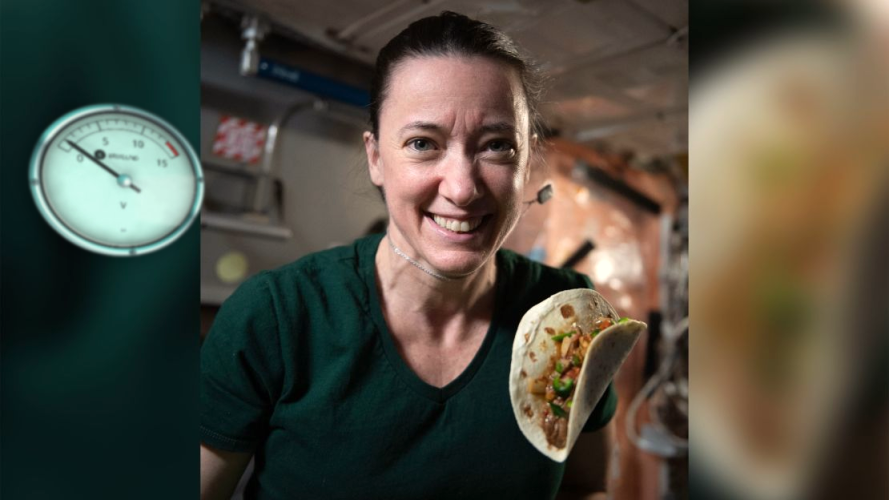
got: 1 V
